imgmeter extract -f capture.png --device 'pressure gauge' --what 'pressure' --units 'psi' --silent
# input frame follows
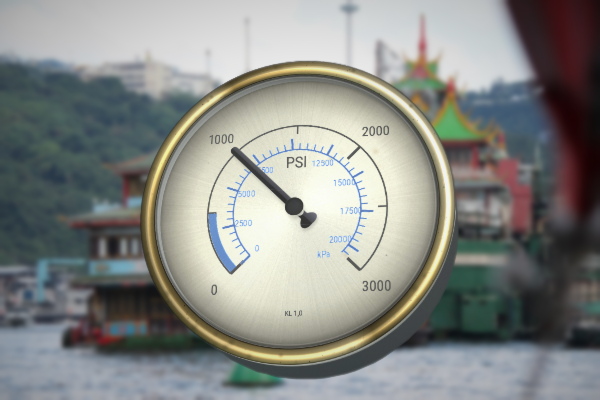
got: 1000 psi
